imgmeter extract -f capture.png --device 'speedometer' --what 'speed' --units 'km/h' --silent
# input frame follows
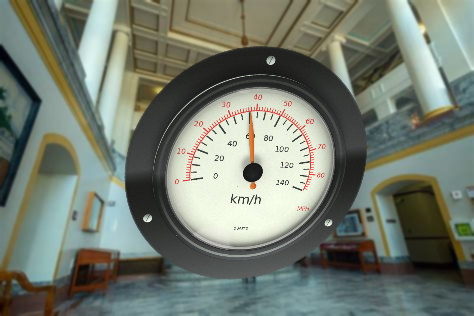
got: 60 km/h
